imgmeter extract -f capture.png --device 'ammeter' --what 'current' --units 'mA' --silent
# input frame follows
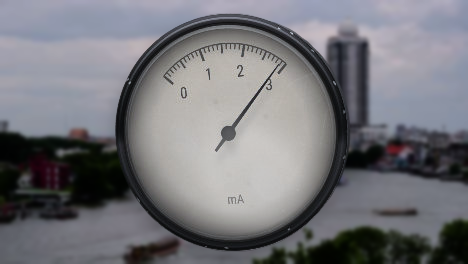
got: 2.9 mA
